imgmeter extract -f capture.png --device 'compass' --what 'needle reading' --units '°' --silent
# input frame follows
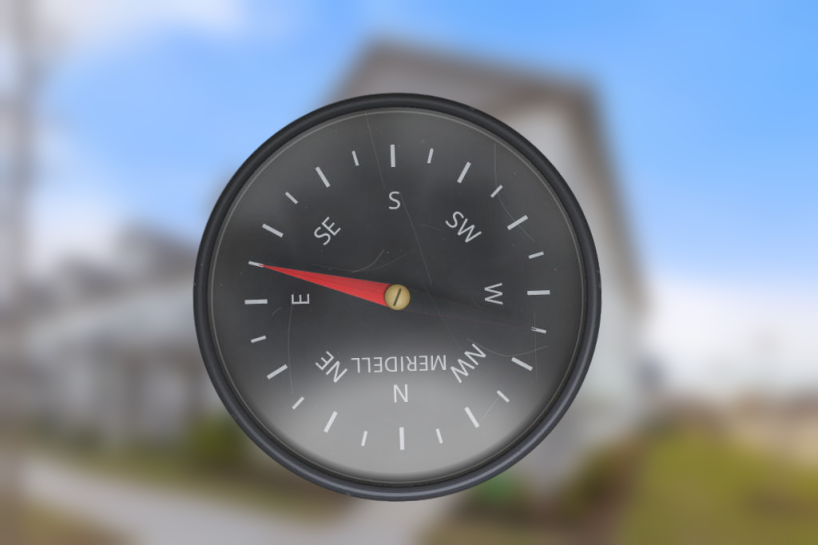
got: 105 °
